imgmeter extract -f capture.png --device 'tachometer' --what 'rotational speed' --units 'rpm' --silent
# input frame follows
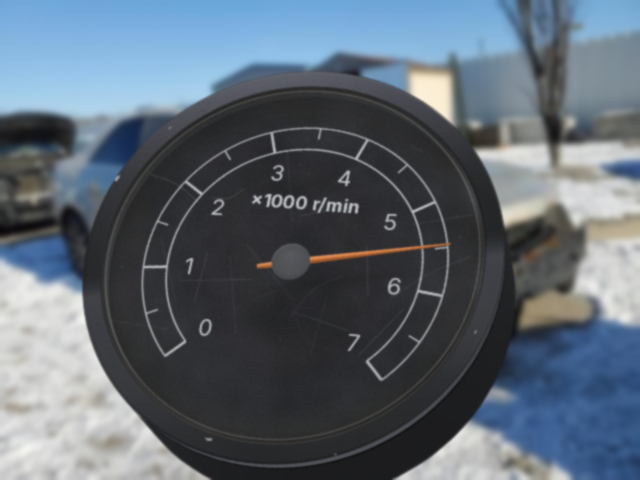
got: 5500 rpm
